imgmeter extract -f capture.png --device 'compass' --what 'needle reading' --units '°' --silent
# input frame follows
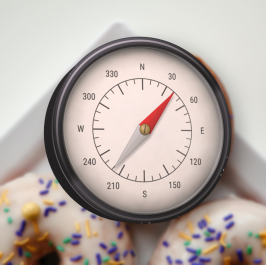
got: 40 °
